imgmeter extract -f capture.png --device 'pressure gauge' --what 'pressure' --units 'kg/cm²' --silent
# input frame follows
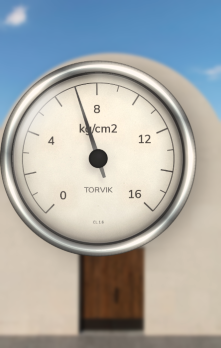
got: 7 kg/cm²
